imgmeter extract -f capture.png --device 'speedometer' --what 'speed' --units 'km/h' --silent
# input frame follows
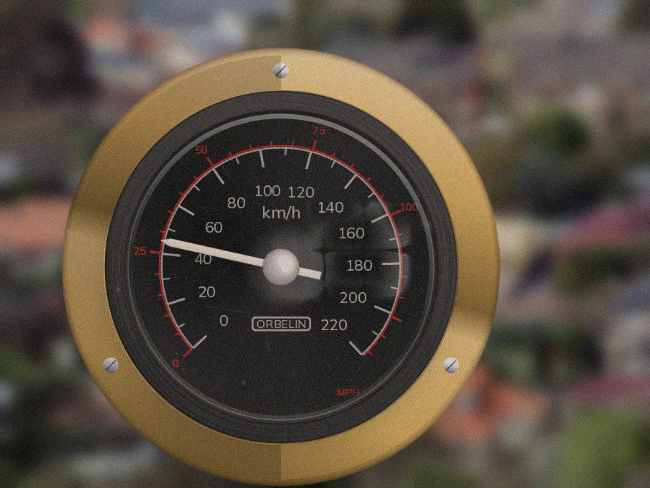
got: 45 km/h
